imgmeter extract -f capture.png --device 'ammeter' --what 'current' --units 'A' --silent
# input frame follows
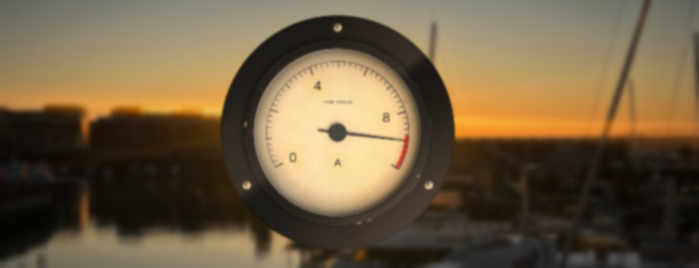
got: 9 A
